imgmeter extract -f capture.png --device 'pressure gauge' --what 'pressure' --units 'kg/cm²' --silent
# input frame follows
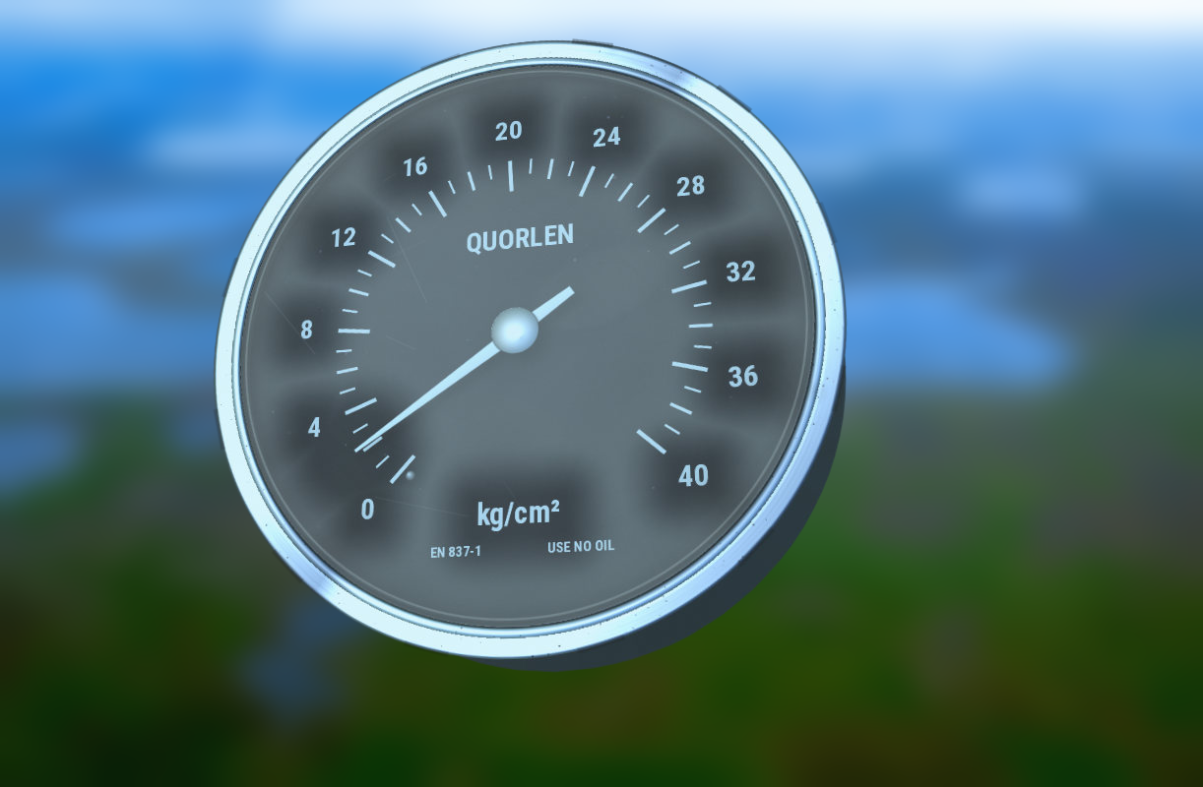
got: 2 kg/cm²
